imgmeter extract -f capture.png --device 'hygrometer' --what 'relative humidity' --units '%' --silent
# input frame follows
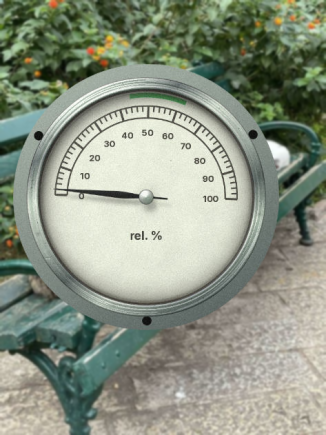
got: 2 %
